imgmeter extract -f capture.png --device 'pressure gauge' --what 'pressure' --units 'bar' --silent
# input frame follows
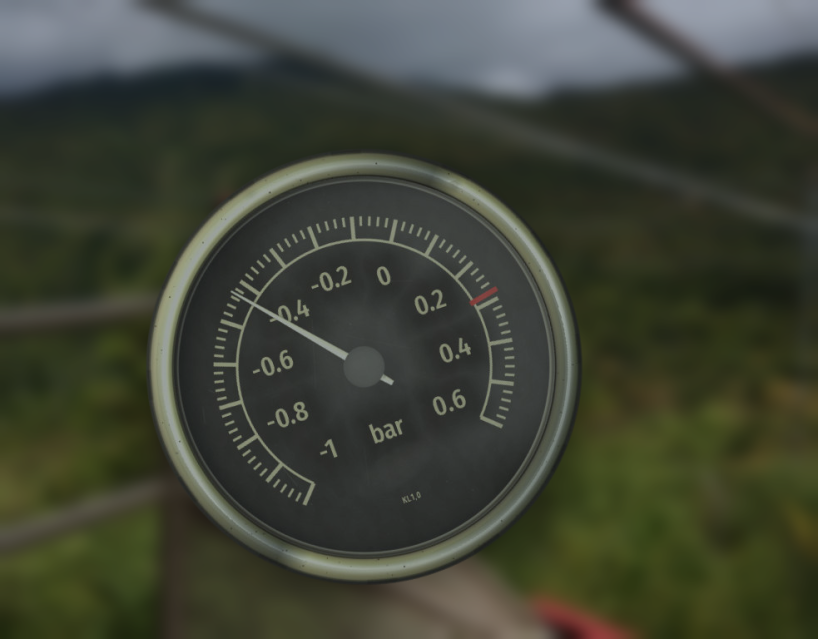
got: -0.43 bar
